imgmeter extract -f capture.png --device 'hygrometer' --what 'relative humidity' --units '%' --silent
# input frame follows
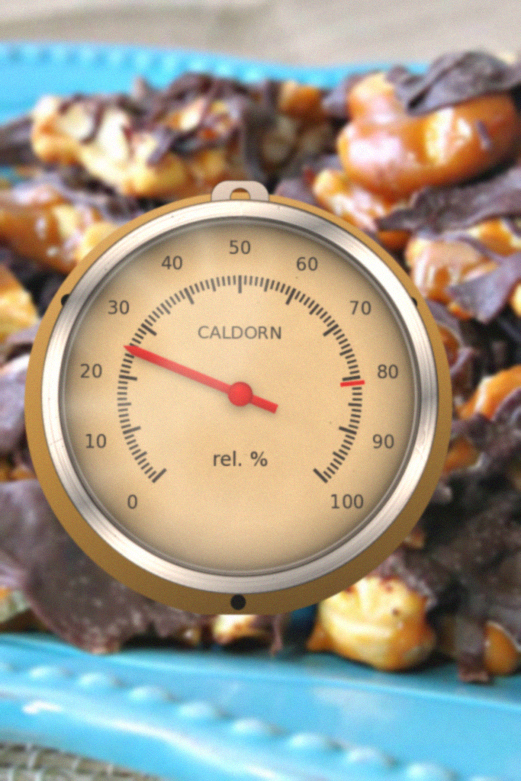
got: 25 %
